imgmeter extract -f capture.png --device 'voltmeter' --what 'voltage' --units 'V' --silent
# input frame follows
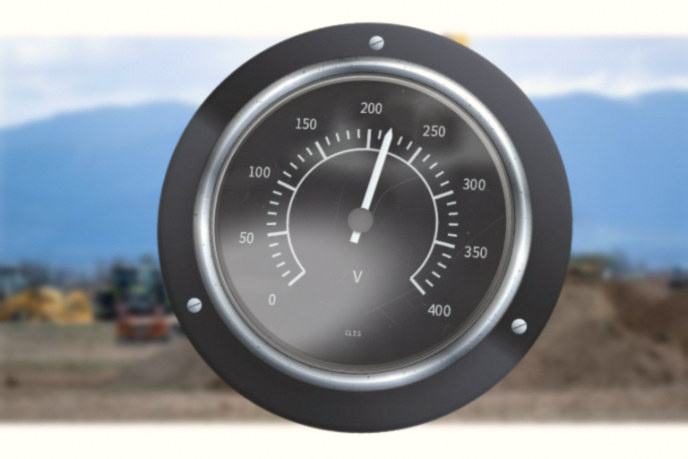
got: 220 V
